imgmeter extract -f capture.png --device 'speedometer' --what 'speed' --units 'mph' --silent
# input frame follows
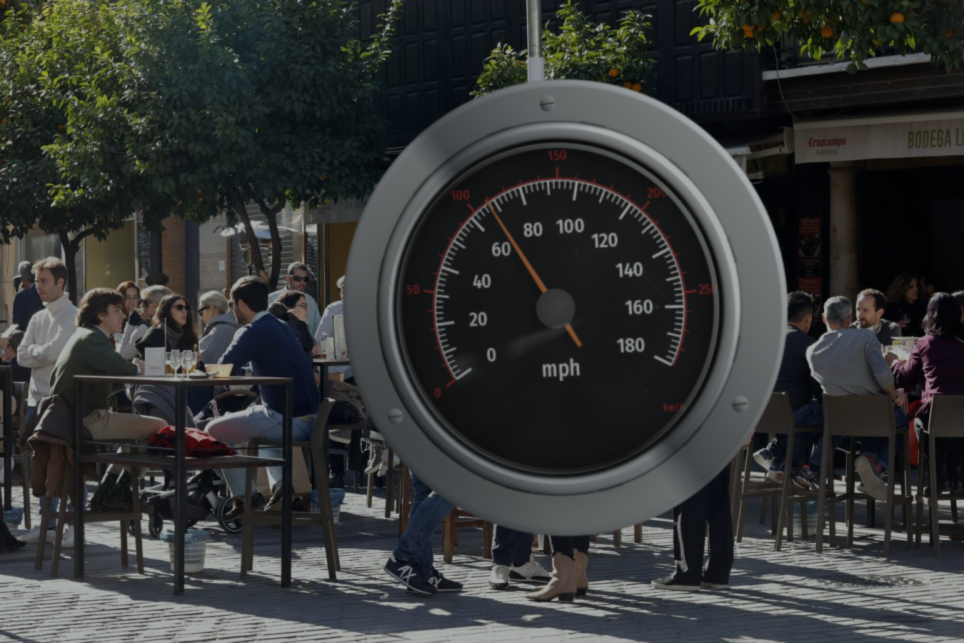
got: 68 mph
